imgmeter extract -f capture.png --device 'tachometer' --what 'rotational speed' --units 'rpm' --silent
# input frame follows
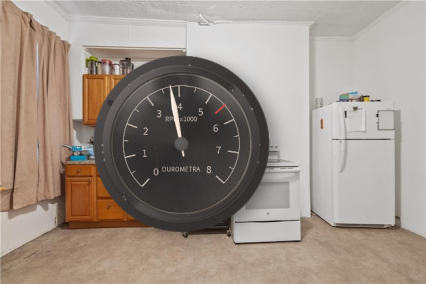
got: 3750 rpm
